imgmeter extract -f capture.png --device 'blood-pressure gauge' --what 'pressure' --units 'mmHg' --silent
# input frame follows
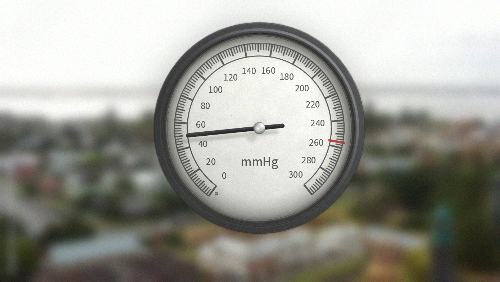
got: 50 mmHg
